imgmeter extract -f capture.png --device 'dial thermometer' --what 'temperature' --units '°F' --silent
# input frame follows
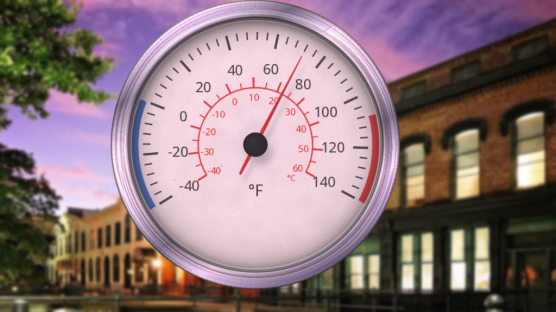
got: 72 °F
